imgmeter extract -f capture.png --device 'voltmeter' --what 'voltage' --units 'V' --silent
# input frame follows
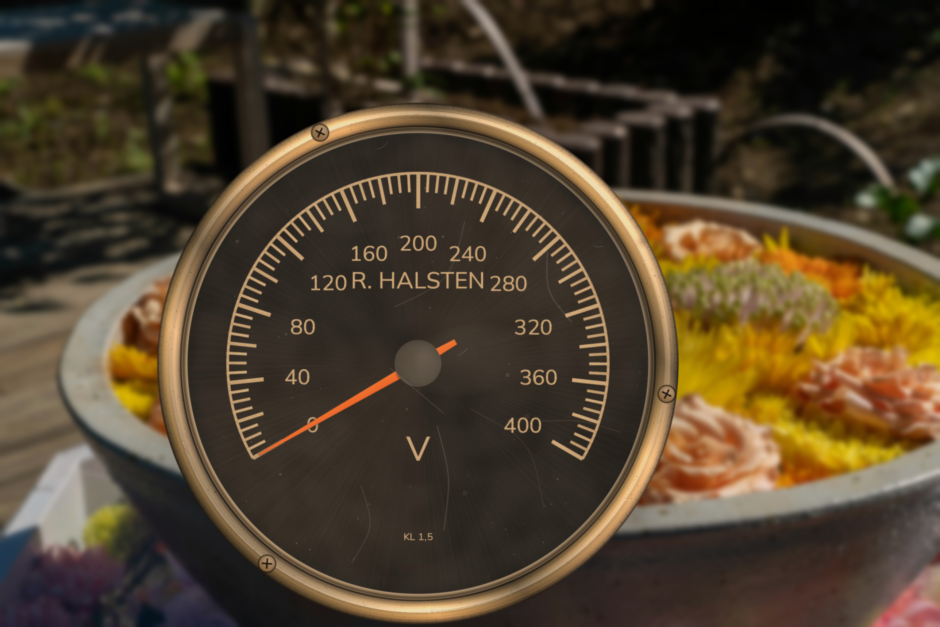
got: 0 V
